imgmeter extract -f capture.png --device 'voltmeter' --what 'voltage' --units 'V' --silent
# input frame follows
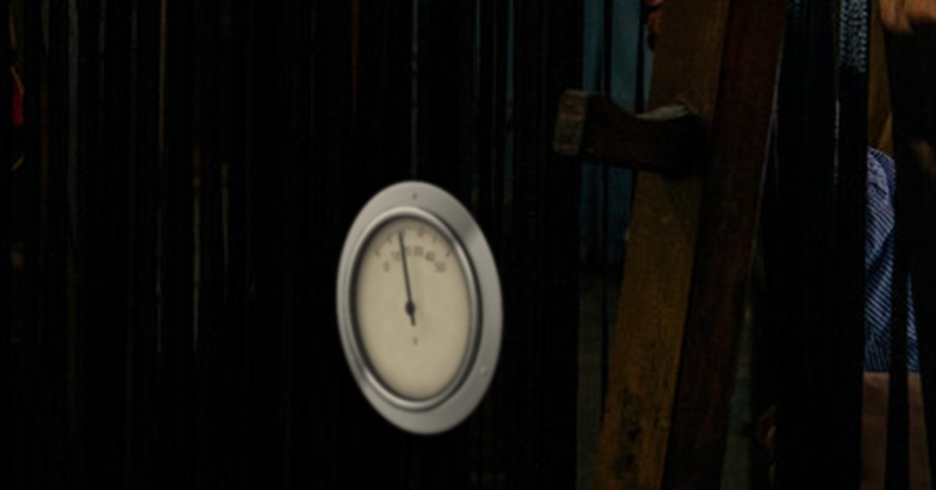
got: 20 V
